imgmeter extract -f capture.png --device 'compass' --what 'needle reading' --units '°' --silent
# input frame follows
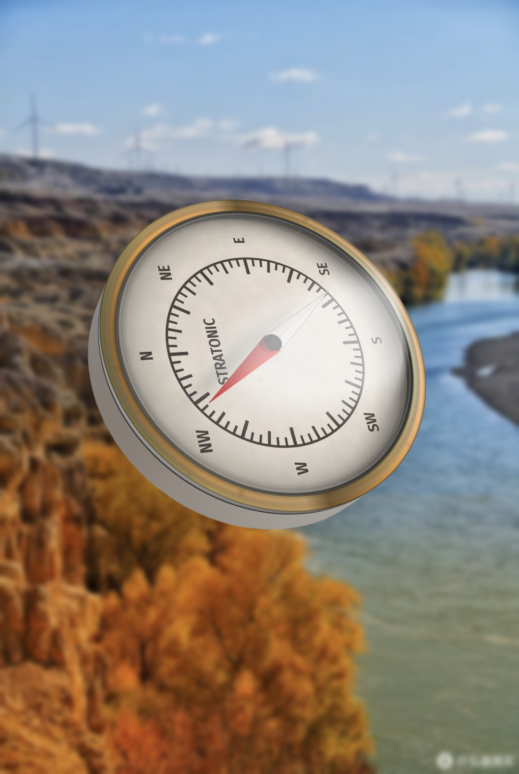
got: 325 °
